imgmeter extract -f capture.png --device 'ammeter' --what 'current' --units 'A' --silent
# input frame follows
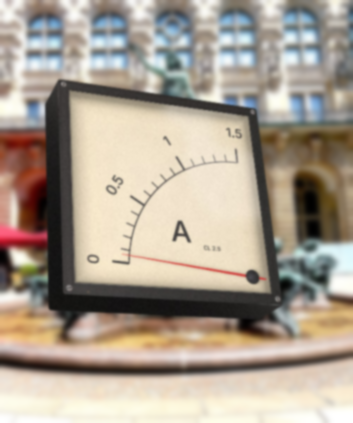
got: 0.05 A
